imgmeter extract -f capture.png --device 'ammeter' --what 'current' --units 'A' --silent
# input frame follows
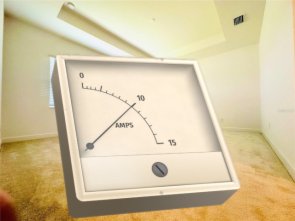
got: 10 A
